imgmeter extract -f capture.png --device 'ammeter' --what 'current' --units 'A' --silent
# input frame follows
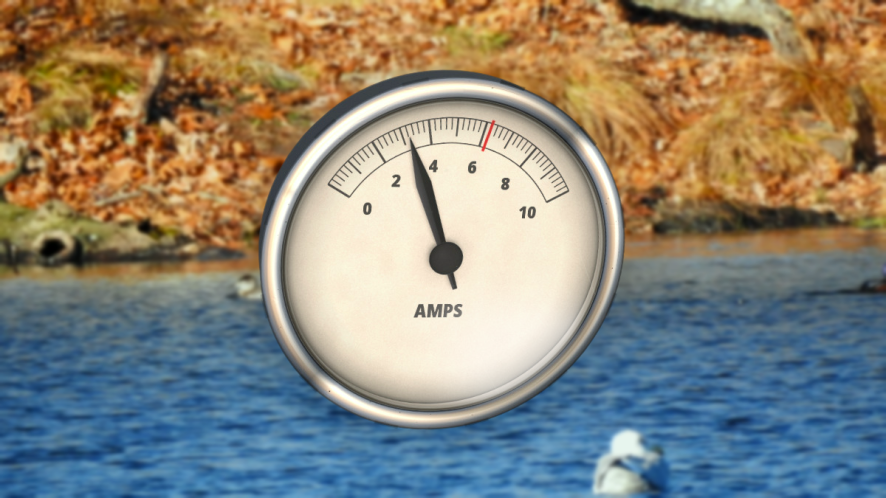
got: 3.2 A
